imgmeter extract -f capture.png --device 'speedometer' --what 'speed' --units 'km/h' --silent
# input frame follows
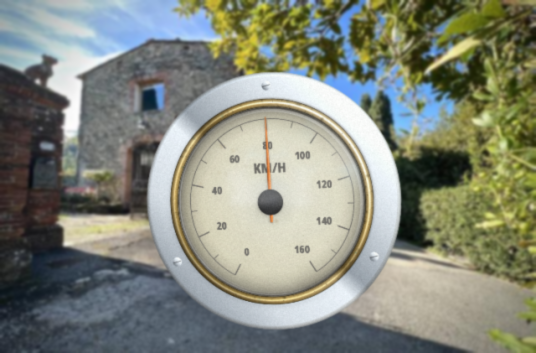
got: 80 km/h
